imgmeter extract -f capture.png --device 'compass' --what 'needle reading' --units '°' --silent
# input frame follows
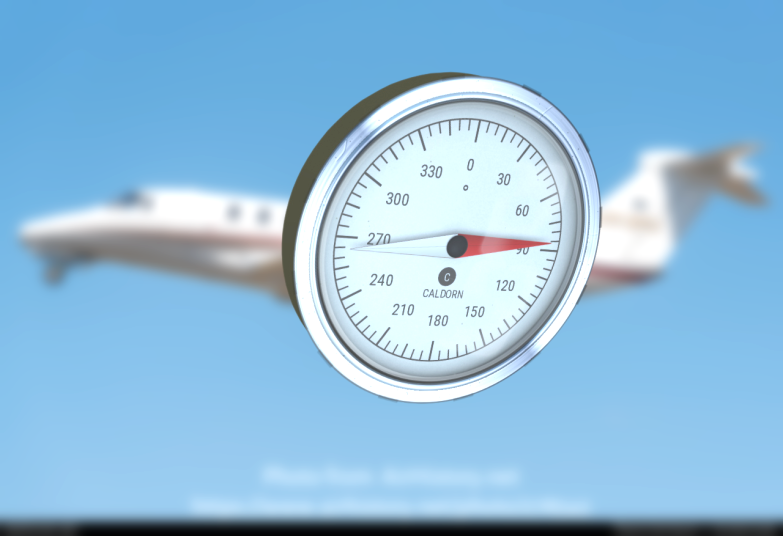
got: 85 °
